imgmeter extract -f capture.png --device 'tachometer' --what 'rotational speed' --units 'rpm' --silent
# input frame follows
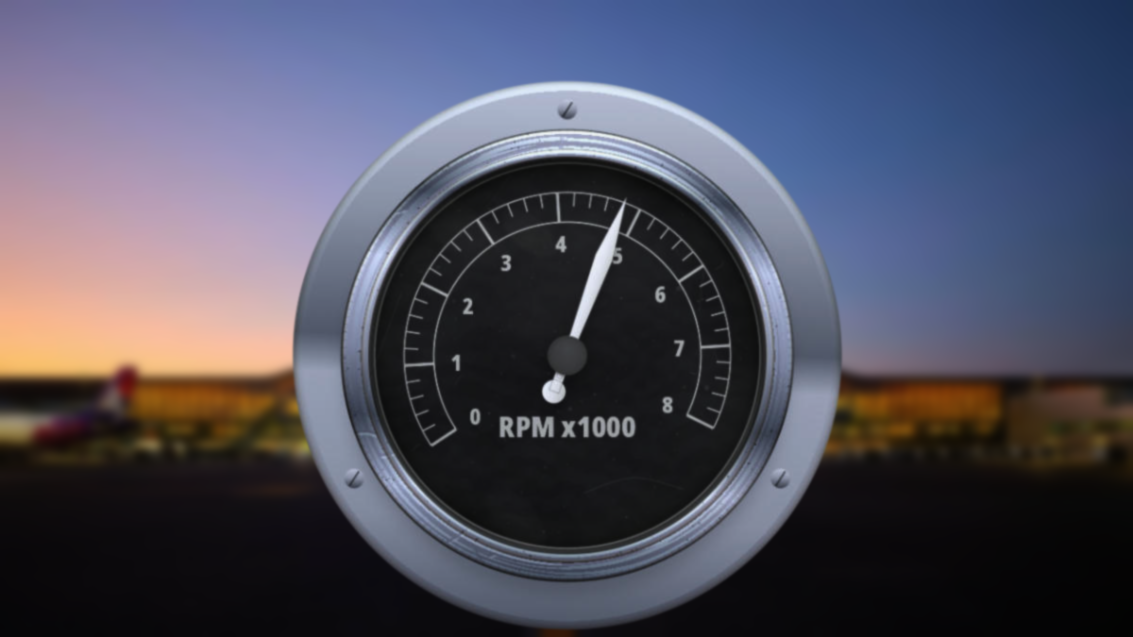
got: 4800 rpm
